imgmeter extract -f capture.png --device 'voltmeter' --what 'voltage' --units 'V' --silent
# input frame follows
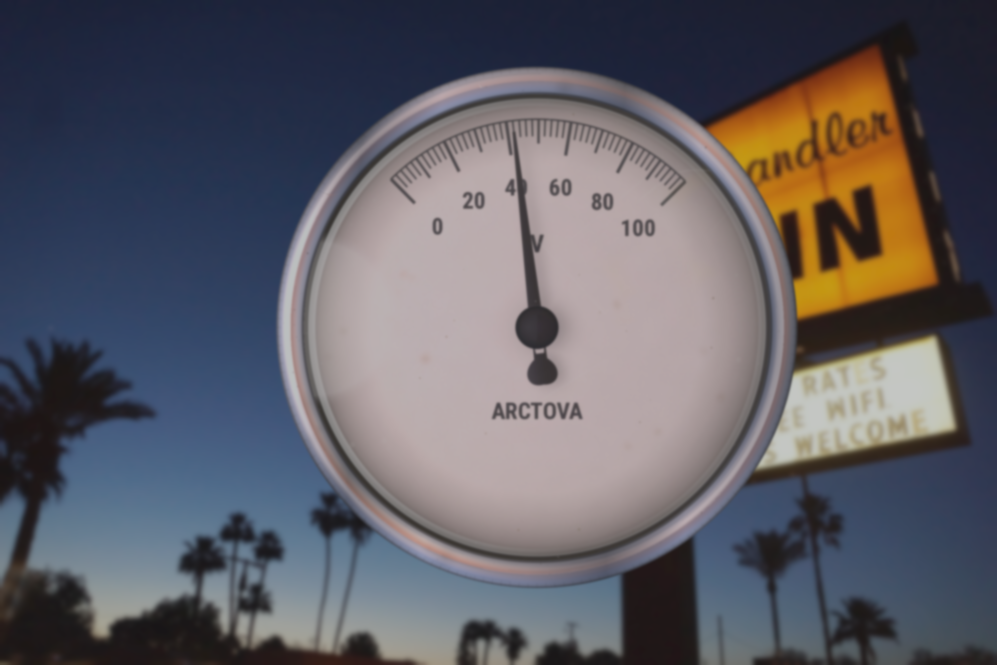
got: 42 V
